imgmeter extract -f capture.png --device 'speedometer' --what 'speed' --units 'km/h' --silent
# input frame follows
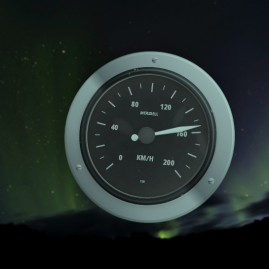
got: 155 km/h
